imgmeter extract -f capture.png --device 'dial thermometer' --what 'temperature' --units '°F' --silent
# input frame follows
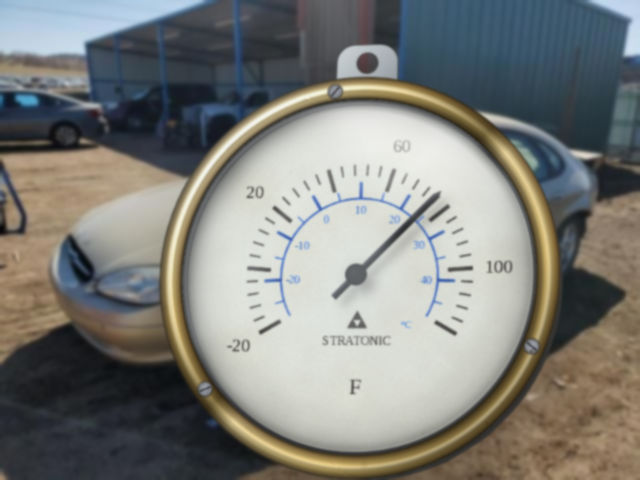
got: 76 °F
